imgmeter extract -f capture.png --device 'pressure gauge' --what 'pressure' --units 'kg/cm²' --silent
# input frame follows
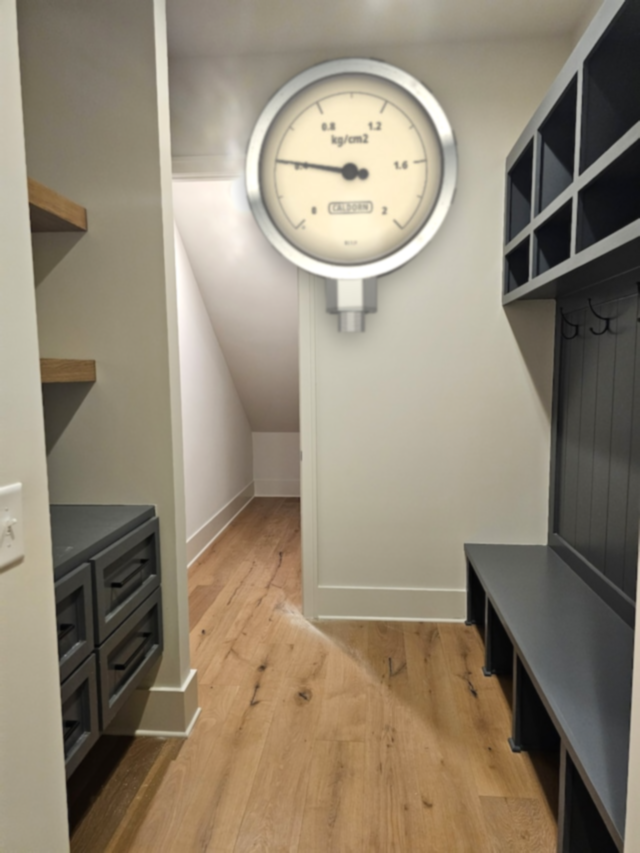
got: 0.4 kg/cm²
